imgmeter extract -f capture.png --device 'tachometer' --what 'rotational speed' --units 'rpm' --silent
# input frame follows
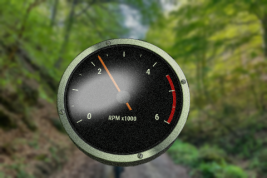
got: 2250 rpm
